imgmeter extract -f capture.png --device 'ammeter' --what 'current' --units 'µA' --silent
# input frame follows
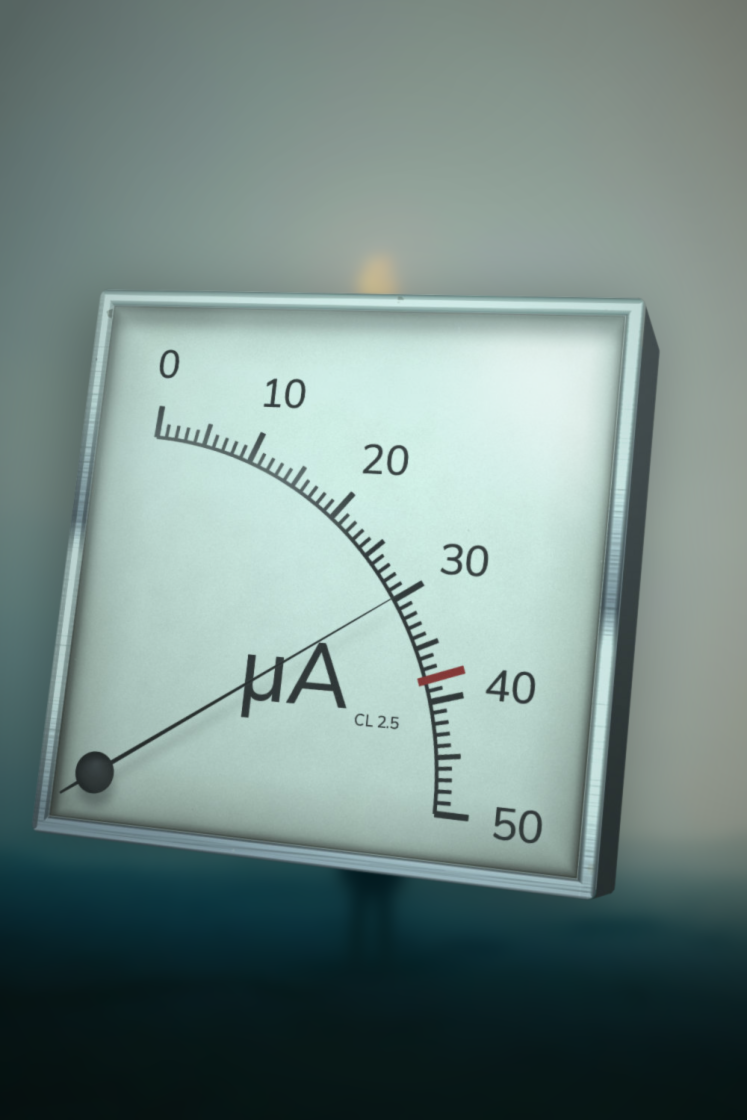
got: 30 µA
